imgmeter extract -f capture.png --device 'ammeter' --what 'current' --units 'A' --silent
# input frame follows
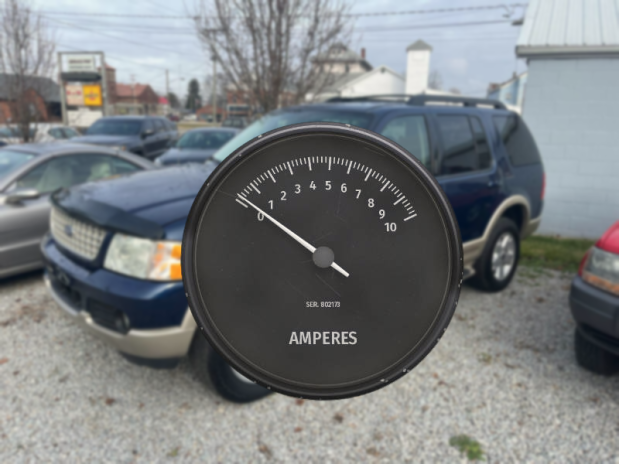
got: 0.2 A
